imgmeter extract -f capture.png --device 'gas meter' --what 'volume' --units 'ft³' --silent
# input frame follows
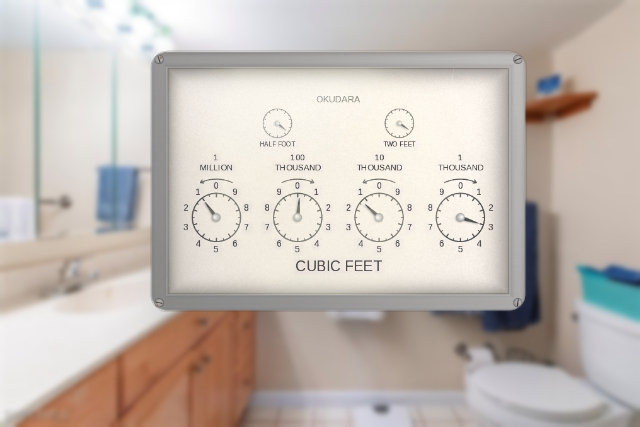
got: 101300 ft³
